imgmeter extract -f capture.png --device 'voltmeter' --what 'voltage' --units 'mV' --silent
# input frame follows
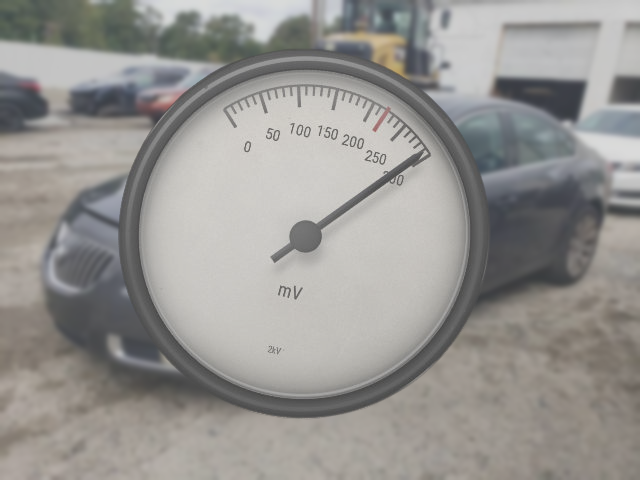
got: 290 mV
